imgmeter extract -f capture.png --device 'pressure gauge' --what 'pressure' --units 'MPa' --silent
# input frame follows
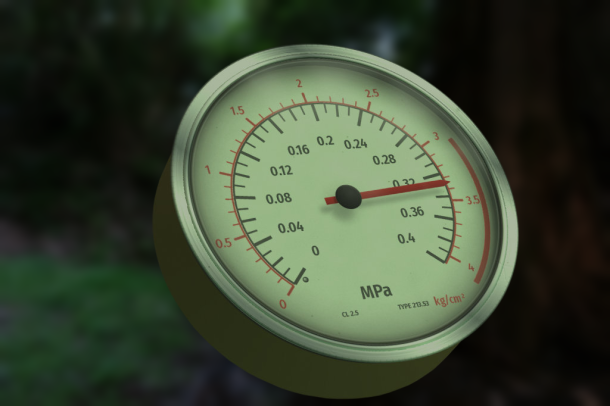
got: 0.33 MPa
